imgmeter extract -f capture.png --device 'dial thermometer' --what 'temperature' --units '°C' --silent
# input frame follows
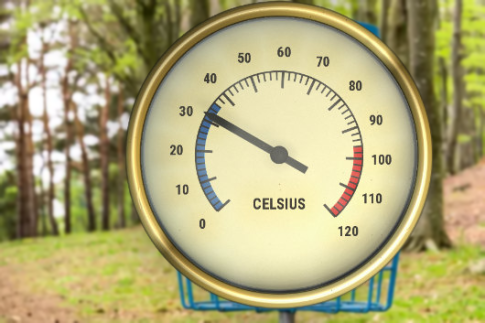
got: 32 °C
